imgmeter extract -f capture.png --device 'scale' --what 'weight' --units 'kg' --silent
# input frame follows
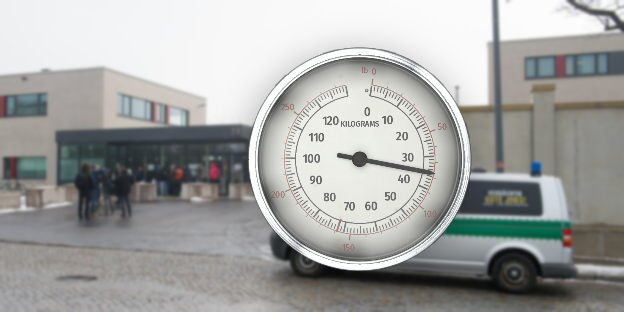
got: 35 kg
